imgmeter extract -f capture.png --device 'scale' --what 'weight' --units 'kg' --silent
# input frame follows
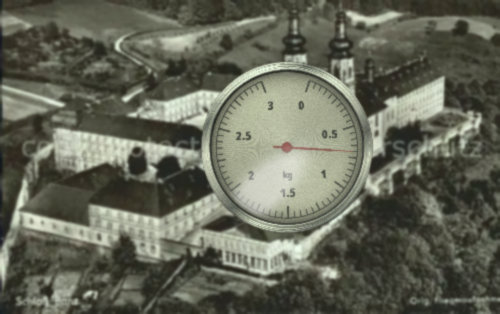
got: 0.7 kg
